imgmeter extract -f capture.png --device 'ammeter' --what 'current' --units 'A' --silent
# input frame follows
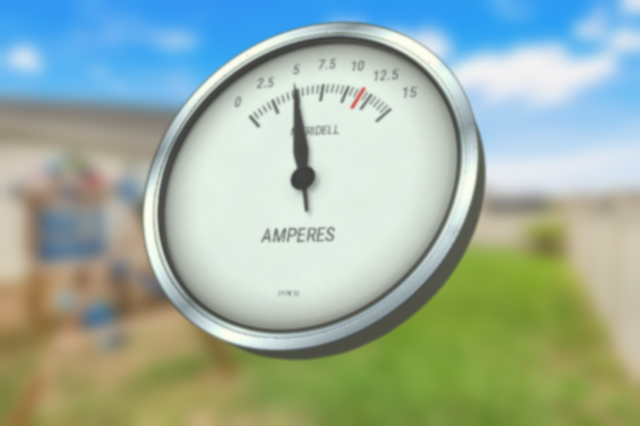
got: 5 A
